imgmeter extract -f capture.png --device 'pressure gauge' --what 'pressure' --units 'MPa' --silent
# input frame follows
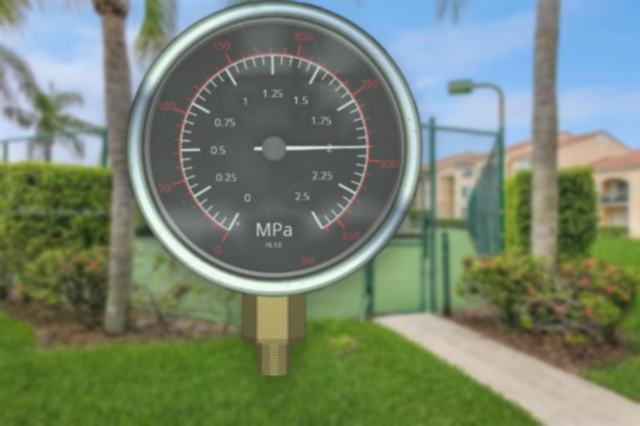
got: 2 MPa
